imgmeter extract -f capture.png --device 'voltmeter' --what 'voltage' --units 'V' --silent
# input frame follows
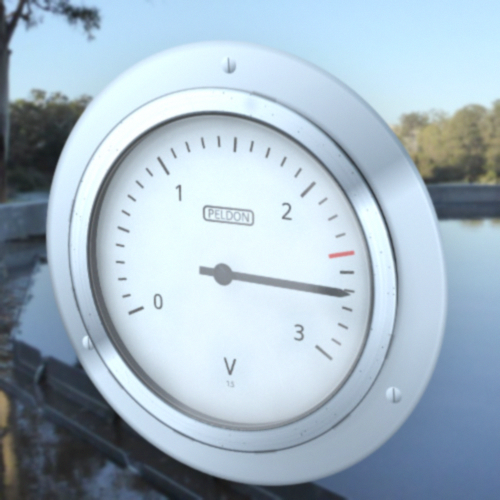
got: 2.6 V
